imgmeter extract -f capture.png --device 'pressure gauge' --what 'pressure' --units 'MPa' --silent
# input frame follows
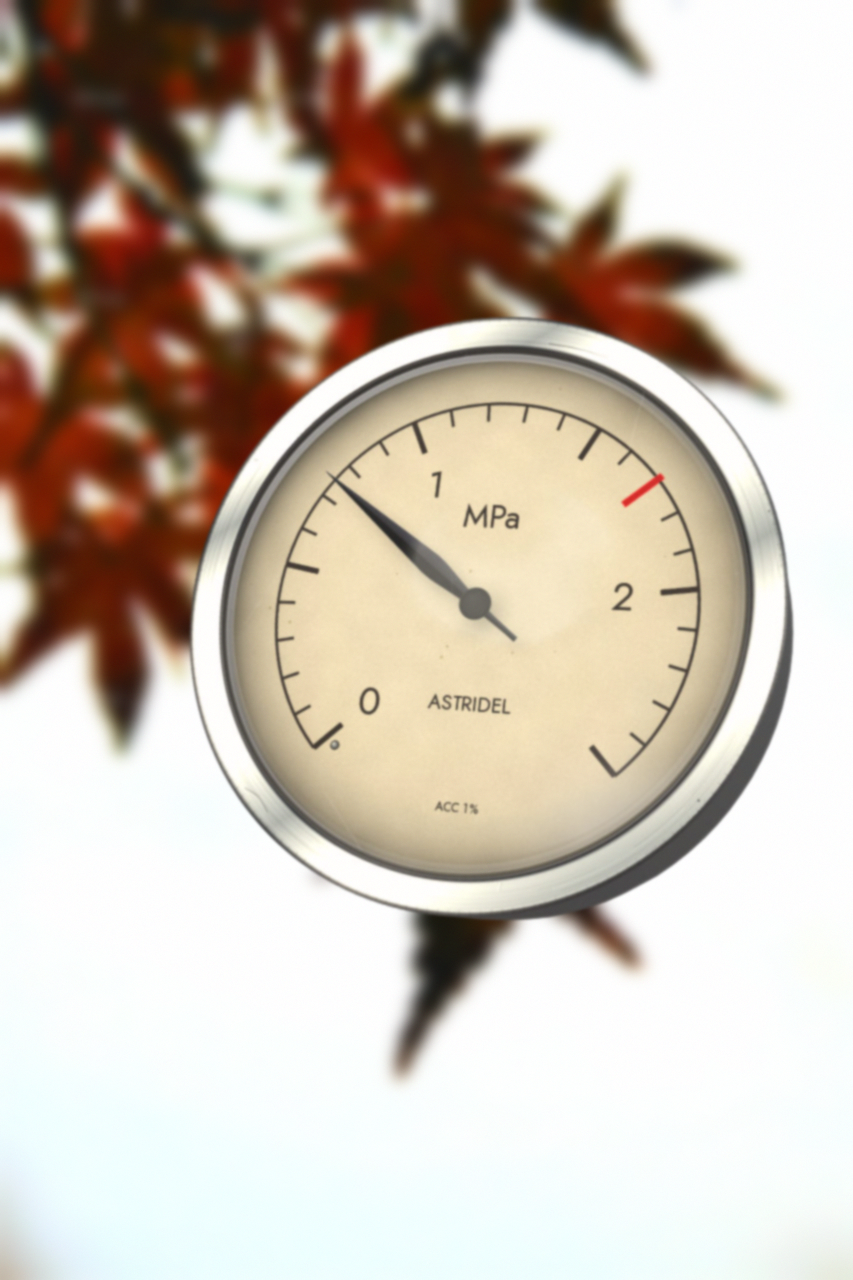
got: 0.75 MPa
